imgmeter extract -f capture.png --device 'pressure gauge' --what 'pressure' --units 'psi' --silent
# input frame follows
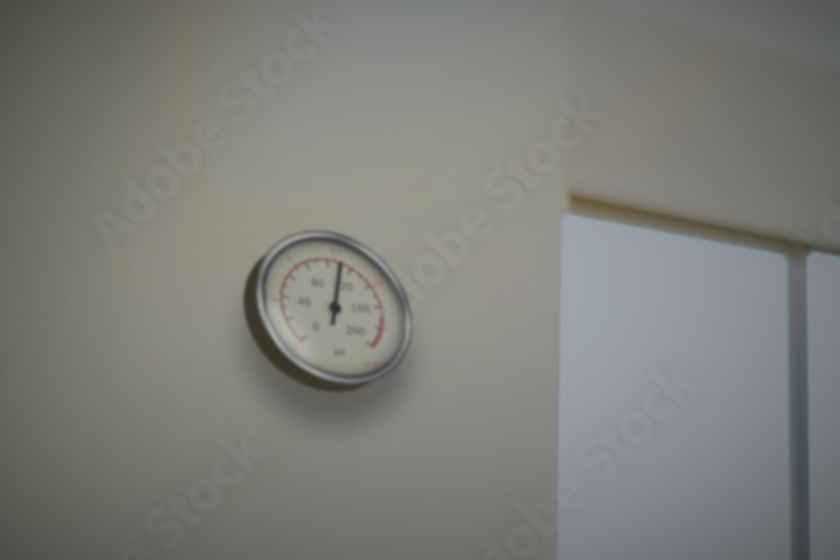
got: 110 psi
